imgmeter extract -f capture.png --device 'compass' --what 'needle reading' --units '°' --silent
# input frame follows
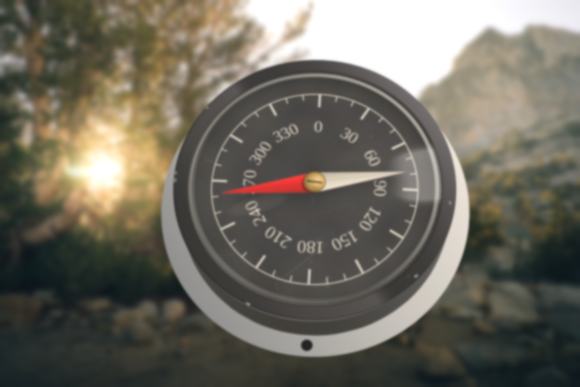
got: 260 °
